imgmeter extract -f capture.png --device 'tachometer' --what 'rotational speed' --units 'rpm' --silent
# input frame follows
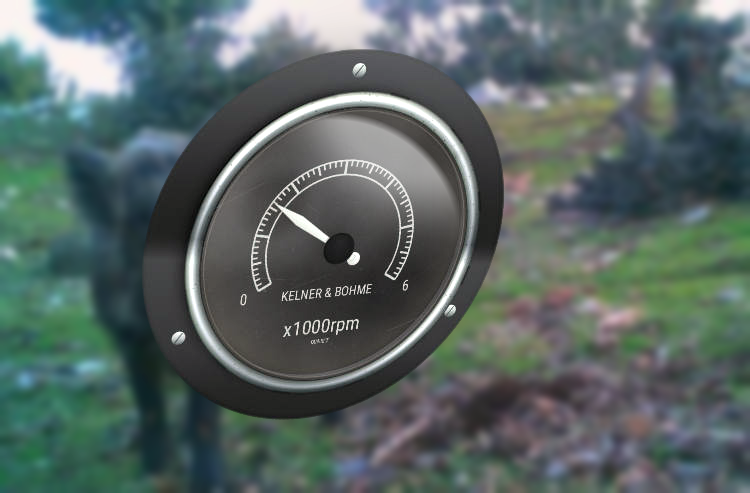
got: 1600 rpm
